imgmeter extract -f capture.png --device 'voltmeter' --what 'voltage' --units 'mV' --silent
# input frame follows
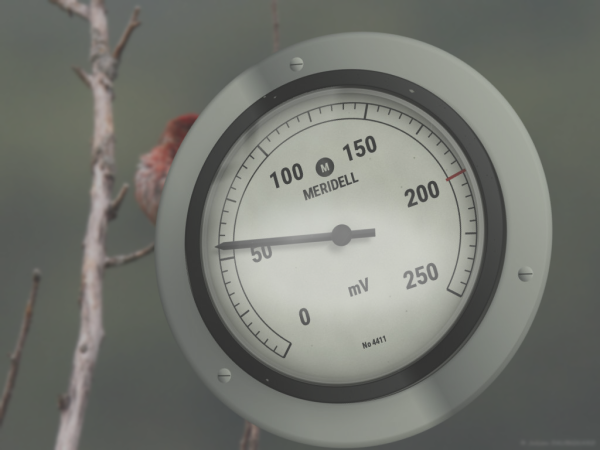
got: 55 mV
